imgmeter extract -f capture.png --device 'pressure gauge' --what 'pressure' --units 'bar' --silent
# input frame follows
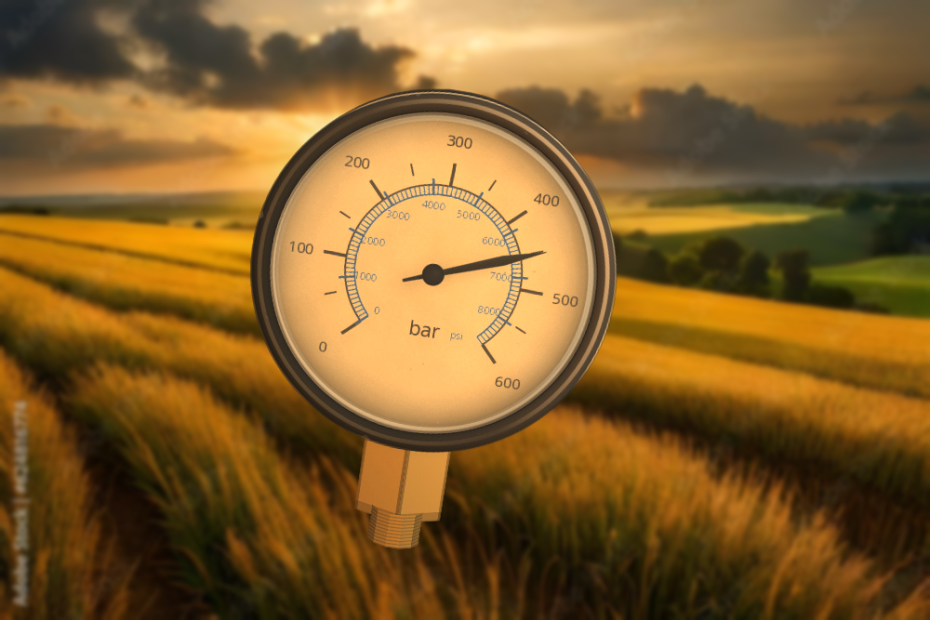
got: 450 bar
